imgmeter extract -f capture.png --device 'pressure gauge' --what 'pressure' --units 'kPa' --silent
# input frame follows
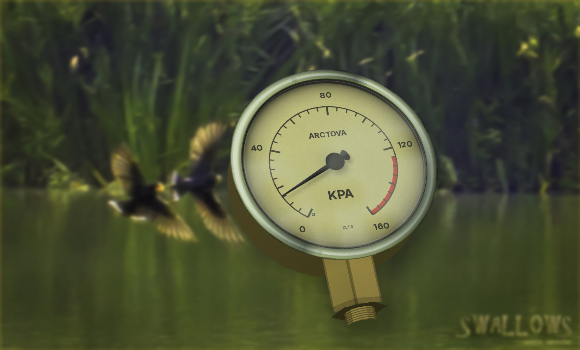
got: 15 kPa
